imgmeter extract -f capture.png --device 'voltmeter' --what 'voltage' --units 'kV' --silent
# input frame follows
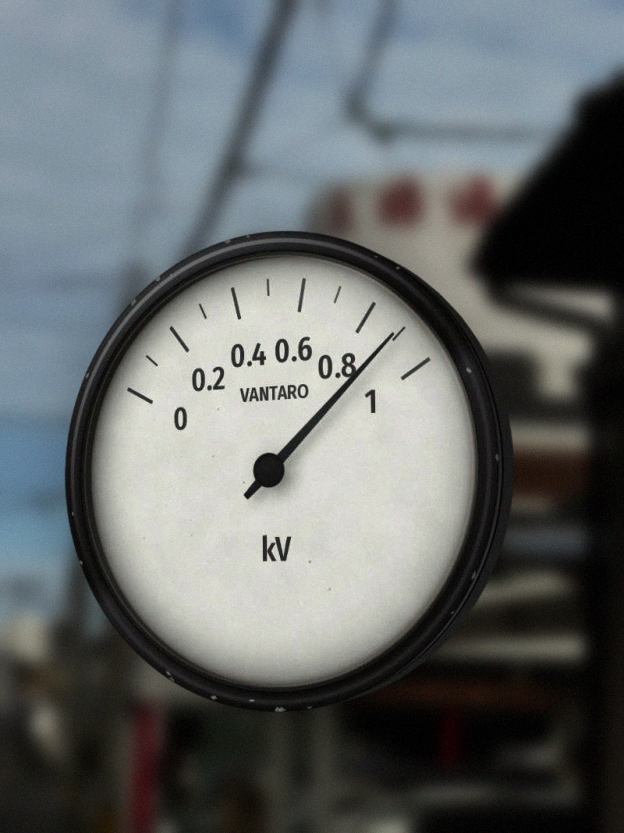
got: 0.9 kV
